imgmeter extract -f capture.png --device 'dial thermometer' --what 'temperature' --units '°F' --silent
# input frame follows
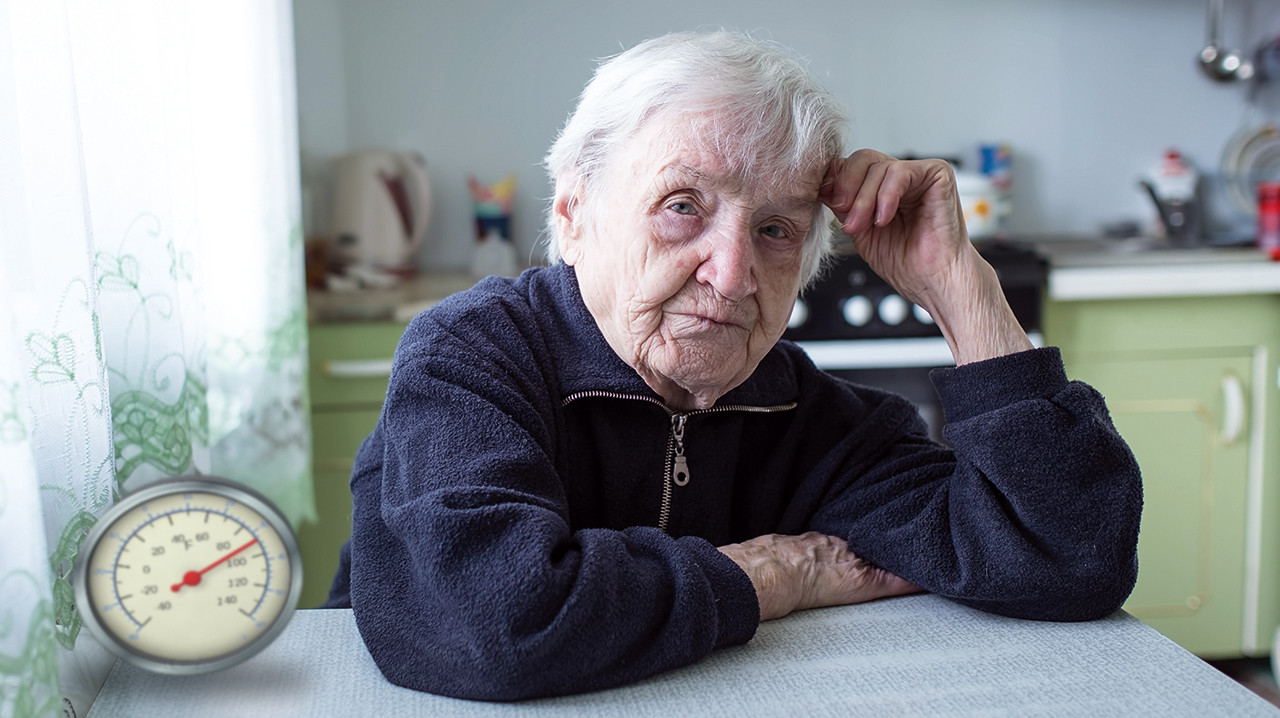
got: 90 °F
